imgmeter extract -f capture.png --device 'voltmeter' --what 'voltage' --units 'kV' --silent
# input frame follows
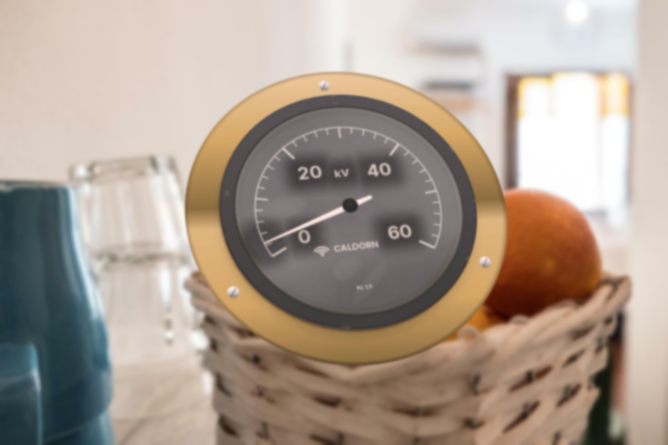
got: 2 kV
